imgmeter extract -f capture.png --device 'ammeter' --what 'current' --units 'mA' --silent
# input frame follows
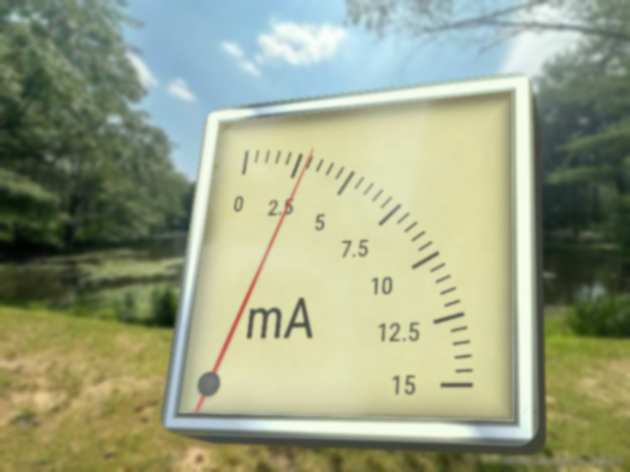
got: 3 mA
